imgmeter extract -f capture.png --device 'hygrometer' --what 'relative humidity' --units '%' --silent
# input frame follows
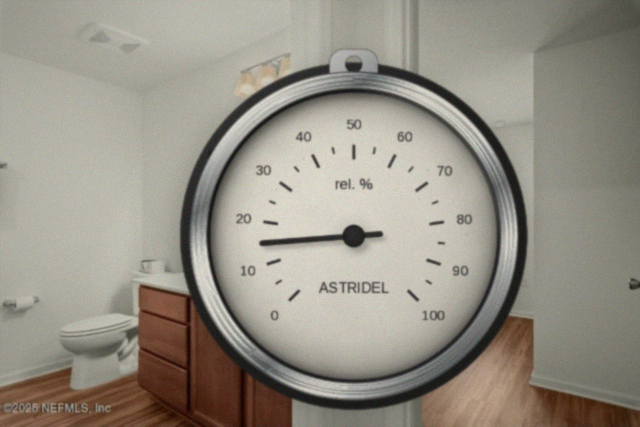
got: 15 %
